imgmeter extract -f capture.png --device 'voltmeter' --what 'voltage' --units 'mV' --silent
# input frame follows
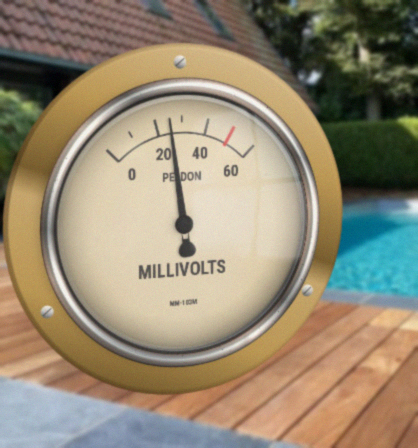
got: 25 mV
